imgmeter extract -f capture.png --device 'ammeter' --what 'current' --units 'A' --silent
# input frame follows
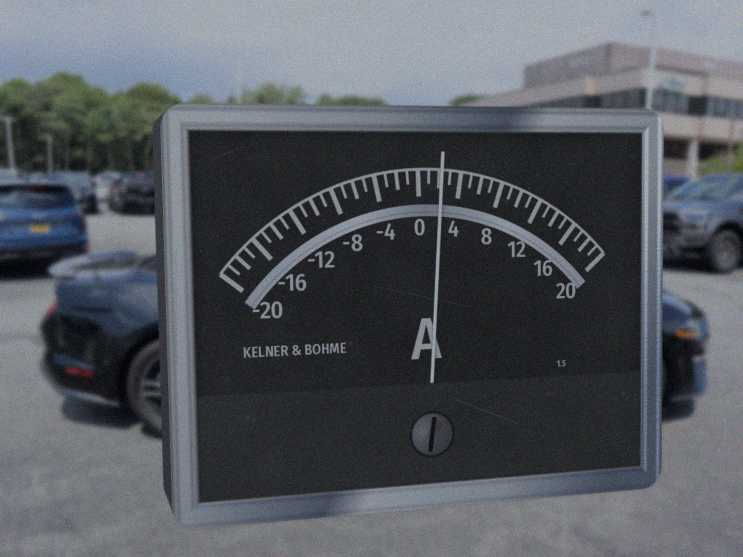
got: 2 A
